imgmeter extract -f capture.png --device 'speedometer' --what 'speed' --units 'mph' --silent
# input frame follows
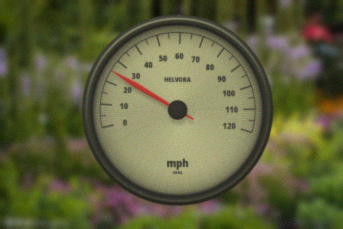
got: 25 mph
